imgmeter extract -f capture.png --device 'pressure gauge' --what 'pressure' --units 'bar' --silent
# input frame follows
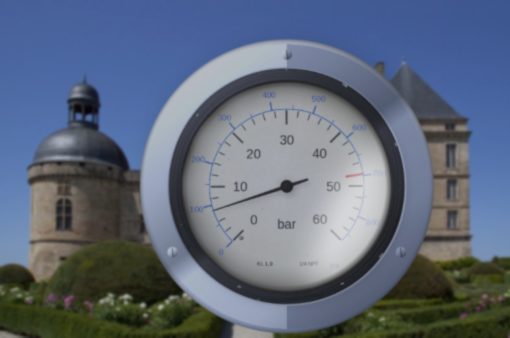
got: 6 bar
